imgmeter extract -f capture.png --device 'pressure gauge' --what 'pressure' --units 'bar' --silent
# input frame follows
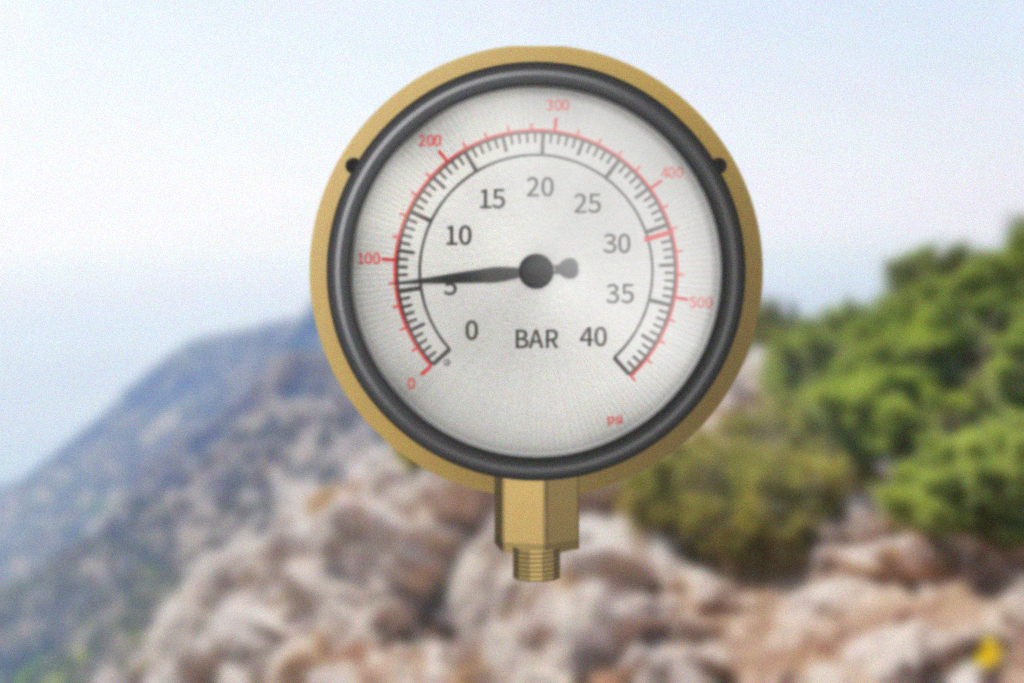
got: 5.5 bar
